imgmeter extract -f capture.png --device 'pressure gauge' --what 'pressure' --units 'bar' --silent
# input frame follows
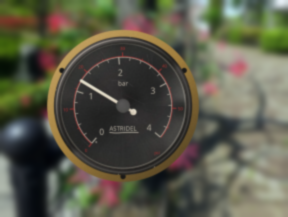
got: 1.2 bar
